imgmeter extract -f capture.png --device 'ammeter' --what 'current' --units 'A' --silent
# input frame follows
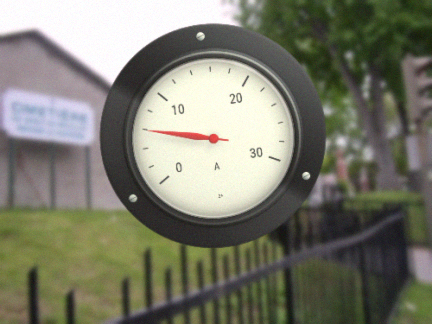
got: 6 A
